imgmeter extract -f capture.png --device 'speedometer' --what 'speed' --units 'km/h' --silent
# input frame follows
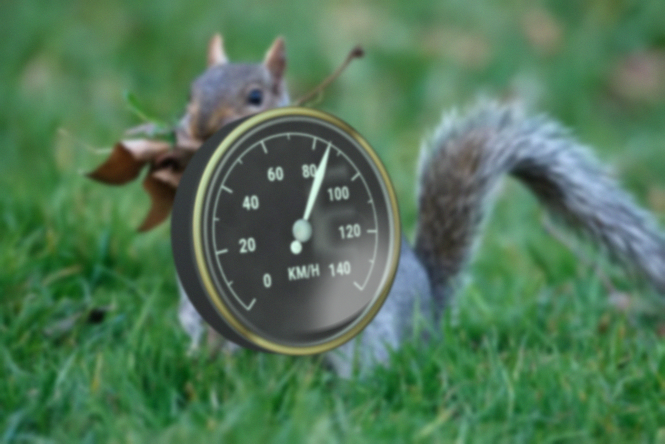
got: 85 km/h
